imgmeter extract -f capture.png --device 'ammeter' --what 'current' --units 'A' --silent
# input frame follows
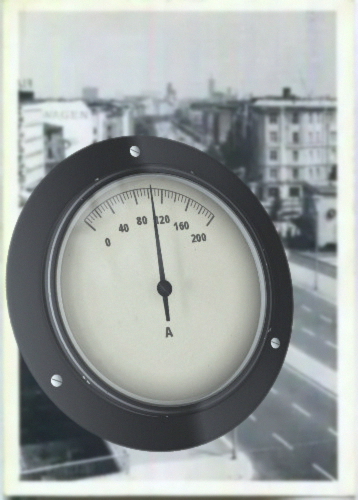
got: 100 A
